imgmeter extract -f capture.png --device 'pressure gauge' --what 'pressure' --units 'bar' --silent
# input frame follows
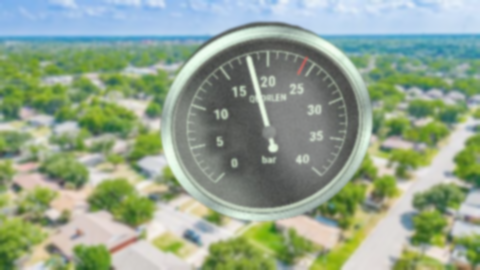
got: 18 bar
